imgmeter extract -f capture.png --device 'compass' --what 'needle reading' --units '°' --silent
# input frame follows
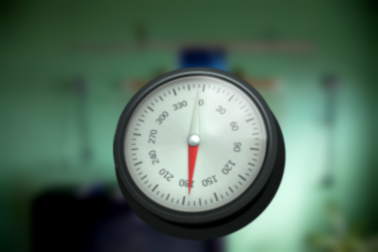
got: 175 °
